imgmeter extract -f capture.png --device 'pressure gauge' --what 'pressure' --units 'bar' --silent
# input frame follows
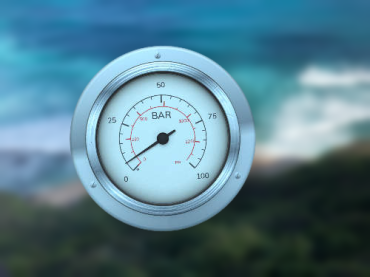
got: 5 bar
